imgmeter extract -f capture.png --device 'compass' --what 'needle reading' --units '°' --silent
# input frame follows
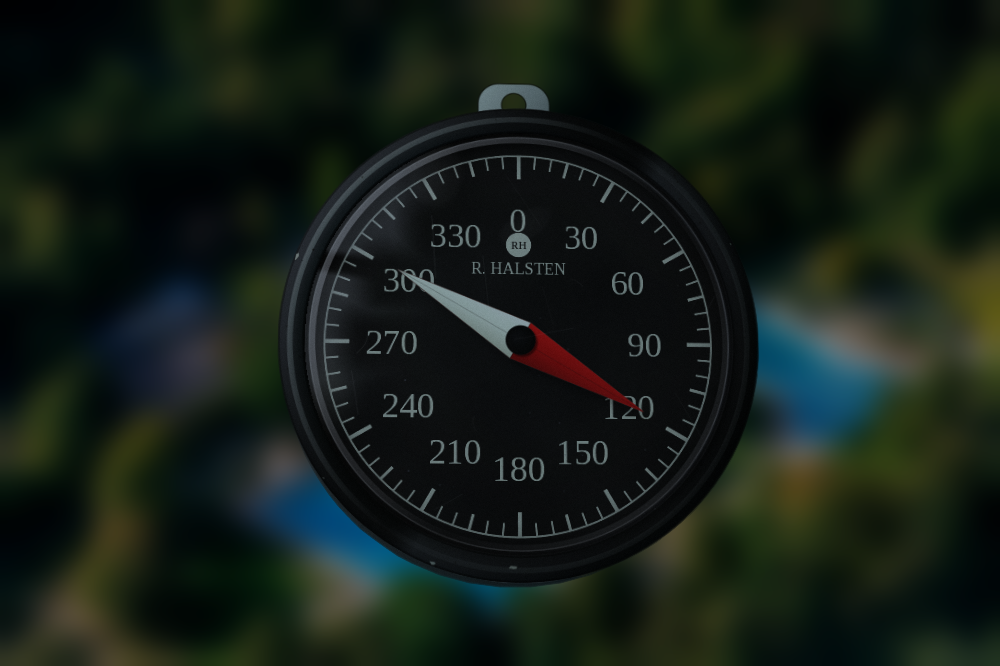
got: 120 °
